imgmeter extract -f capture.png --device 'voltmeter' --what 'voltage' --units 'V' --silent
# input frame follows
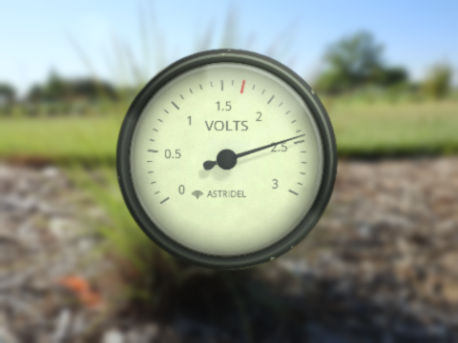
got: 2.45 V
